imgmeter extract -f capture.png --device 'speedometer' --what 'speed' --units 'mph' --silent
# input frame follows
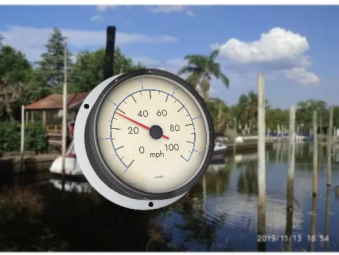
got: 27.5 mph
